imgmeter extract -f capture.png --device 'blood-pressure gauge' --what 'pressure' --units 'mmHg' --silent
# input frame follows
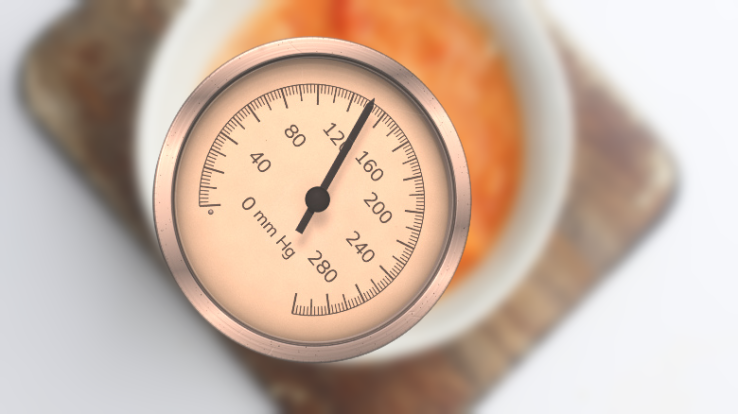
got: 130 mmHg
